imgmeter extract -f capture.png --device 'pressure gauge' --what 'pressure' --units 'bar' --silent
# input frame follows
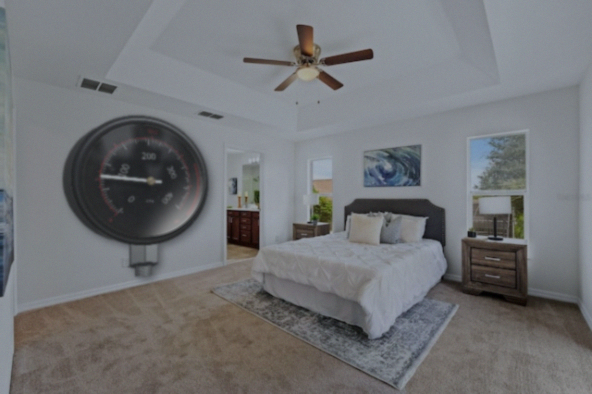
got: 75 bar
